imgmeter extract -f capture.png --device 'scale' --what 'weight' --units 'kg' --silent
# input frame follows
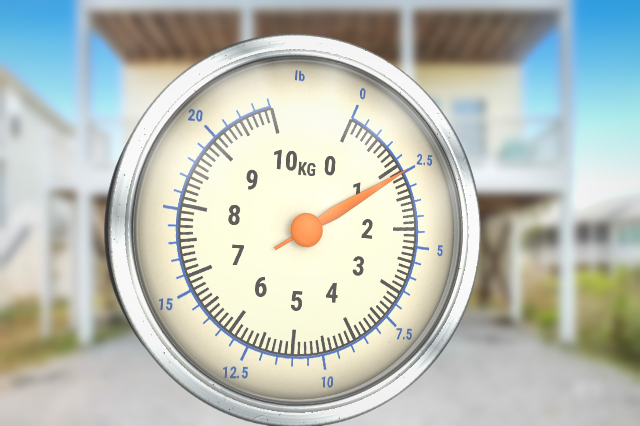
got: 1.1 kg
